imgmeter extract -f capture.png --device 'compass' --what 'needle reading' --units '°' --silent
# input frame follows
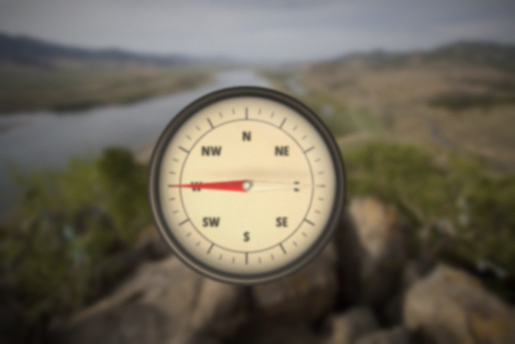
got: 270 °
